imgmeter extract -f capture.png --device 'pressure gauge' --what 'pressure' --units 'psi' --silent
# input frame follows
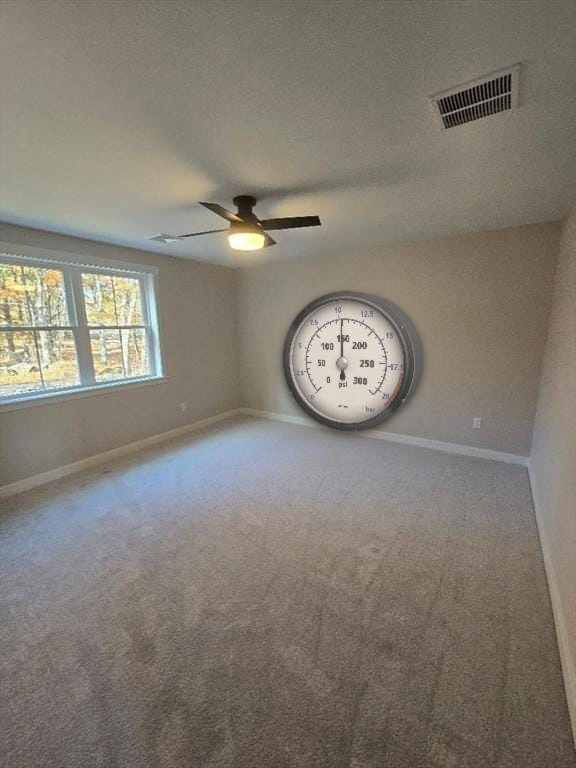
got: 150 psi
